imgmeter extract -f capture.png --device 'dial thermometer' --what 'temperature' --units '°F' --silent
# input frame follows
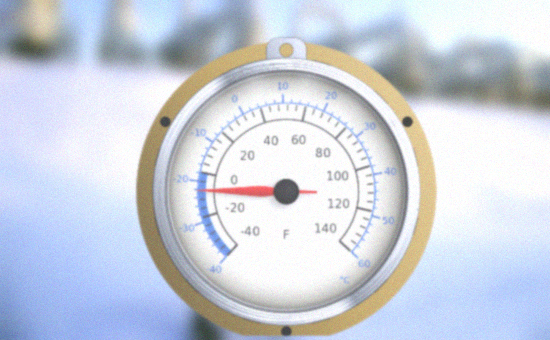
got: -8 °F
